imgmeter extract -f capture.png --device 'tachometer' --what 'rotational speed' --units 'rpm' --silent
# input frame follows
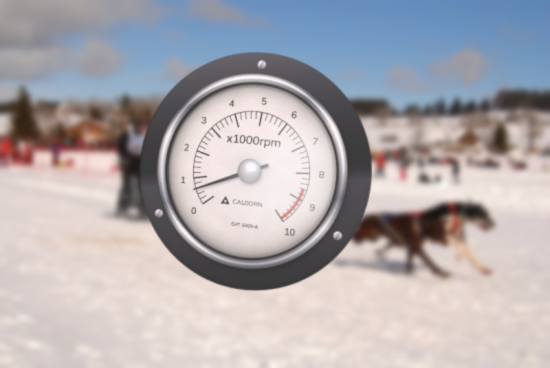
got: 600 rpm
